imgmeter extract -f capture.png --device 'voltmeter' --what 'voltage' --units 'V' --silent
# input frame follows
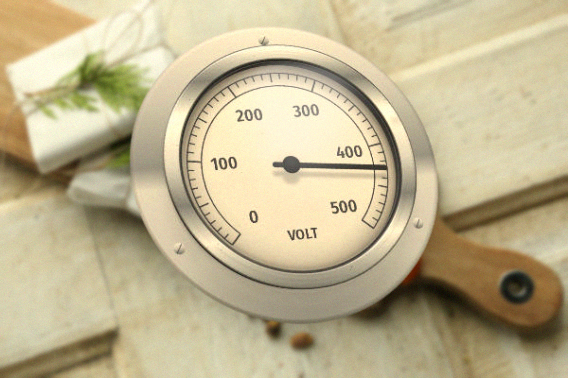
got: 430 V
